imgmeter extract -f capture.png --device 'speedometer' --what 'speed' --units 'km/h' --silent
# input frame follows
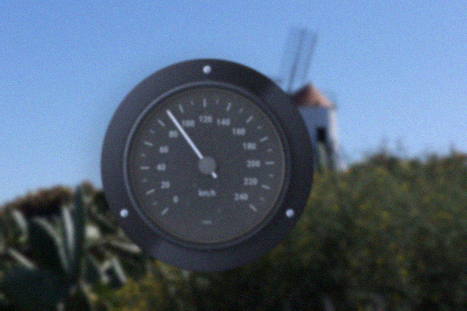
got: 90 km/h
